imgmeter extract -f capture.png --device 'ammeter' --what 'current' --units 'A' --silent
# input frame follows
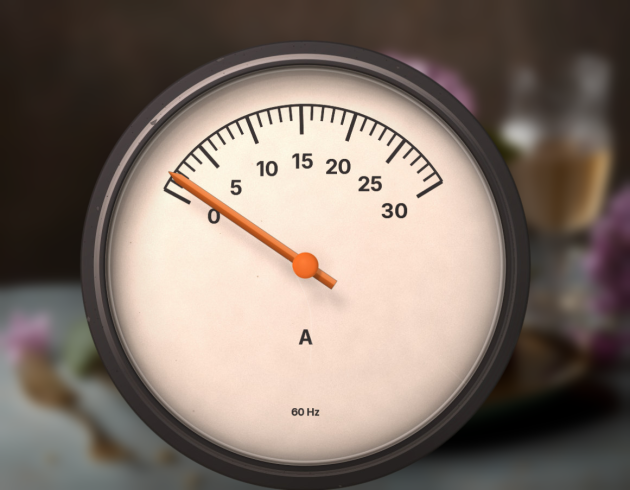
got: 1.5 A
